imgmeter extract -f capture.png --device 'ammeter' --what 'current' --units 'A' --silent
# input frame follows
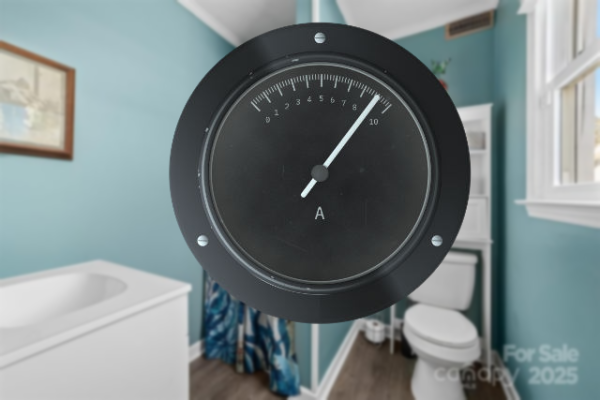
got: 9 A
